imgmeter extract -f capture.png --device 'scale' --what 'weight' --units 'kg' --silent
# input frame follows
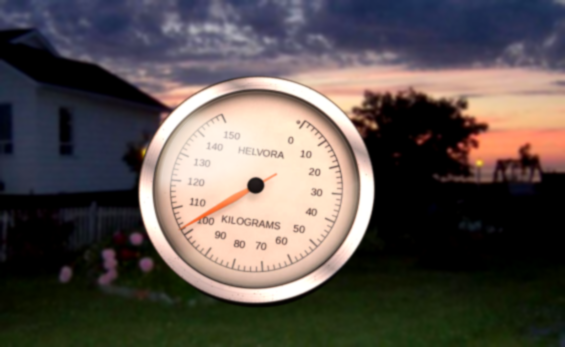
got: 102 kg
